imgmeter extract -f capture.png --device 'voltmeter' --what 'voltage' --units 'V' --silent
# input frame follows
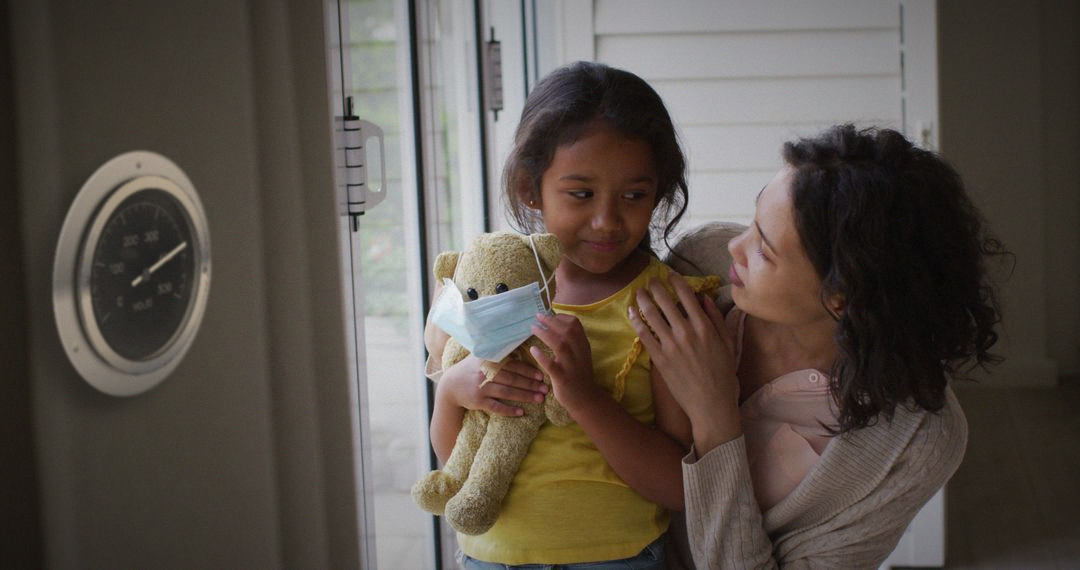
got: 400 V
